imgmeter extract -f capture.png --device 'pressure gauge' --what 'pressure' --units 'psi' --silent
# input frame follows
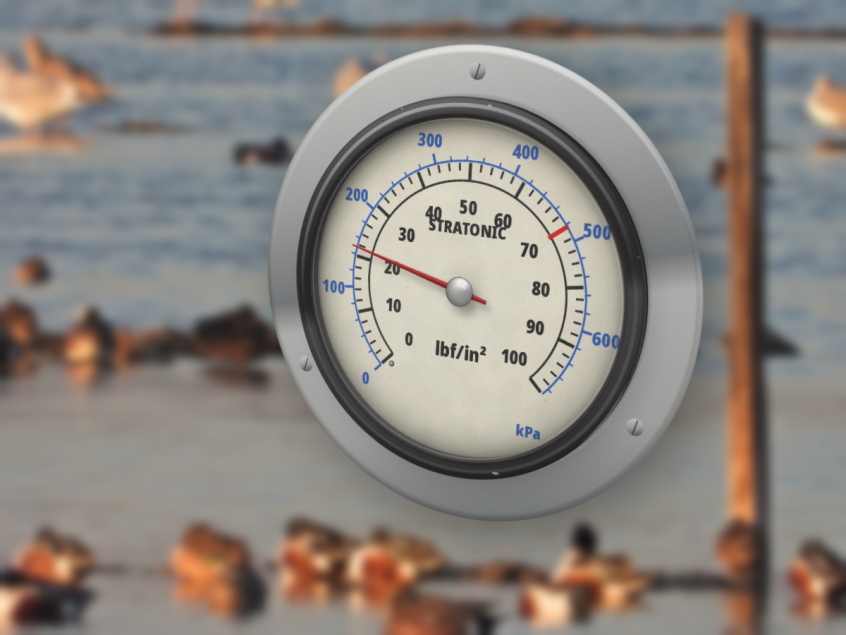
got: 22 psi
